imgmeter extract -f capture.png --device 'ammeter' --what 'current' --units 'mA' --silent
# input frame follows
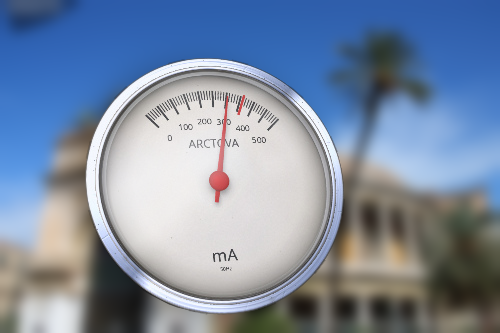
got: 300 mA
